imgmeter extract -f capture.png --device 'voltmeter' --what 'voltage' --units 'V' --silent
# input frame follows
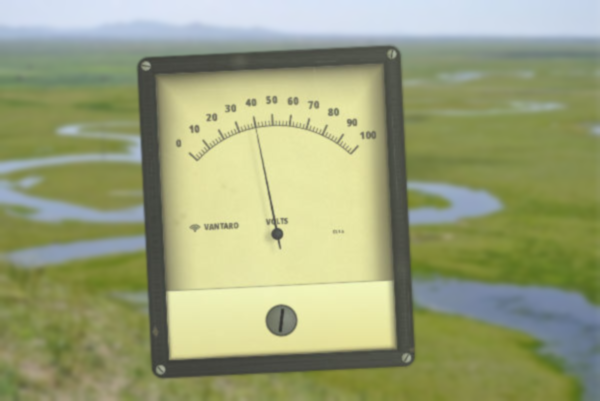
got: 40 V
